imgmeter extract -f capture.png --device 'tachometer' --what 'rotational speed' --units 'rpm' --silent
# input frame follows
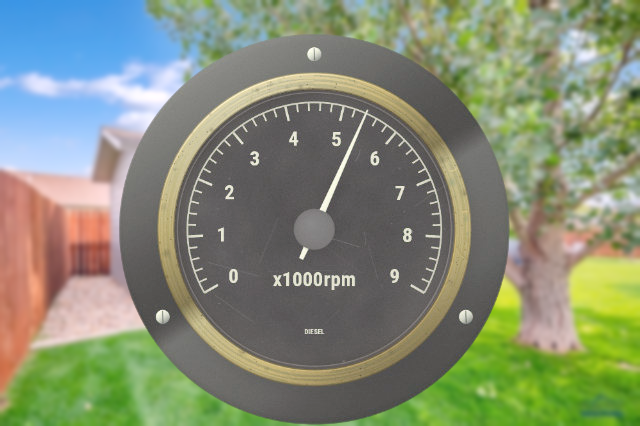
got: 5400 rpm
